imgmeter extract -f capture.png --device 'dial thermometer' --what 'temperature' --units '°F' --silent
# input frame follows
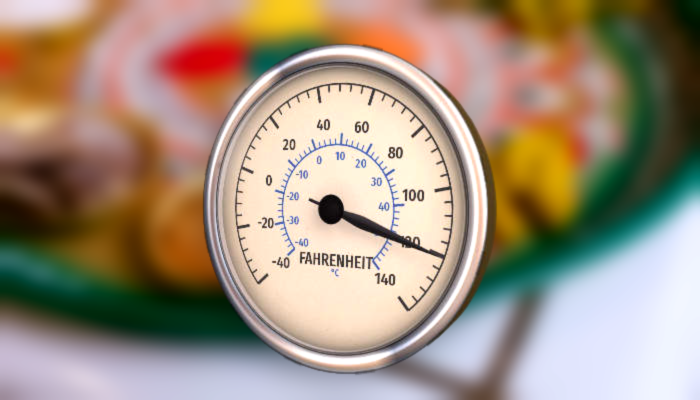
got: 120 °F
